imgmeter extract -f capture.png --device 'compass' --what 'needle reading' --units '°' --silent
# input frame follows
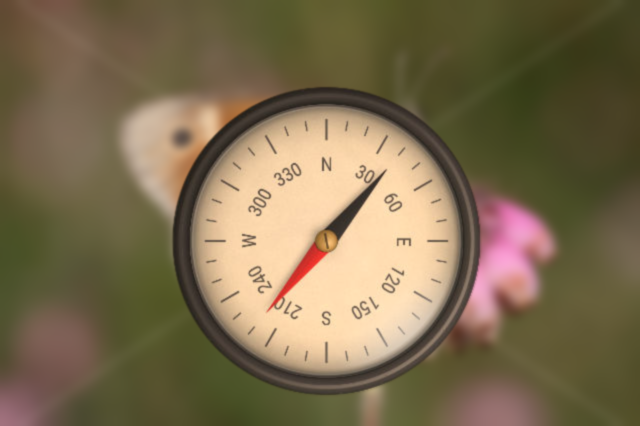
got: 220 °
